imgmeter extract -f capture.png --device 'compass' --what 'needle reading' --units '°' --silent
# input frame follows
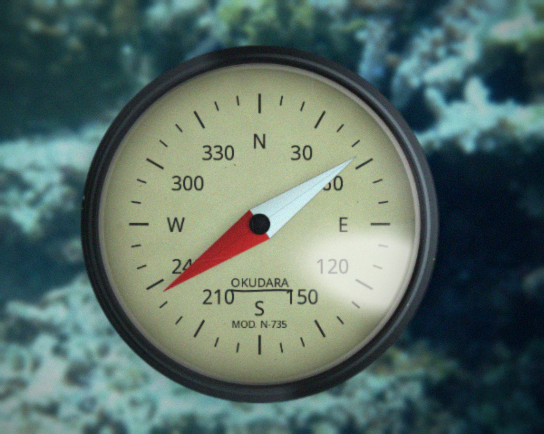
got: 235 °
